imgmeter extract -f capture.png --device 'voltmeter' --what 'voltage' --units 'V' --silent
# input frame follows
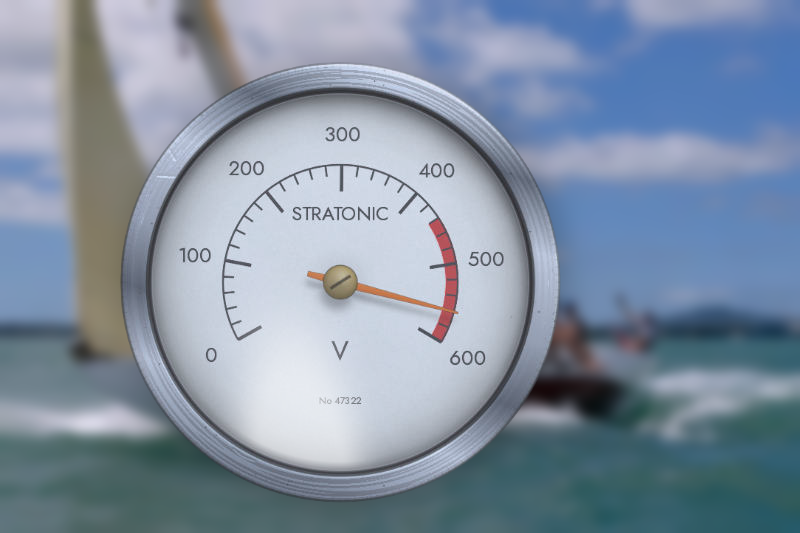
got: 560 V
